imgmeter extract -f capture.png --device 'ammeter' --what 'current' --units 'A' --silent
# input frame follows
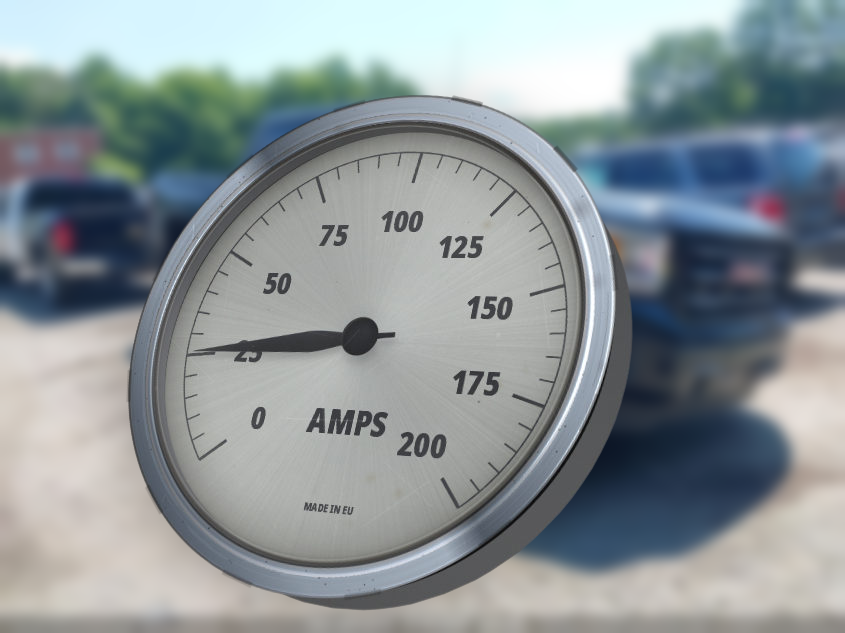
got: 25 A
